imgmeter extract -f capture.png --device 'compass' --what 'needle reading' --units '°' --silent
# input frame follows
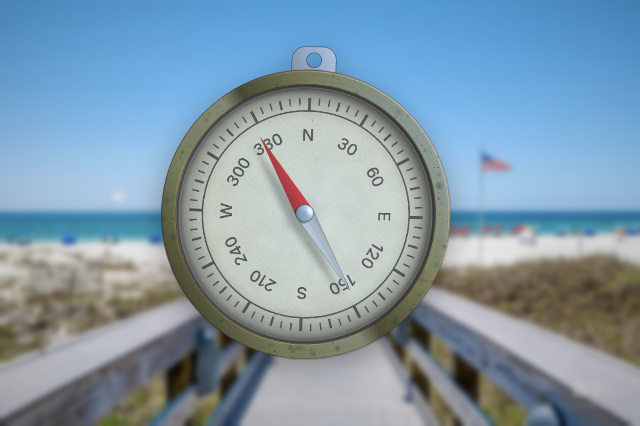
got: 327.5 °
